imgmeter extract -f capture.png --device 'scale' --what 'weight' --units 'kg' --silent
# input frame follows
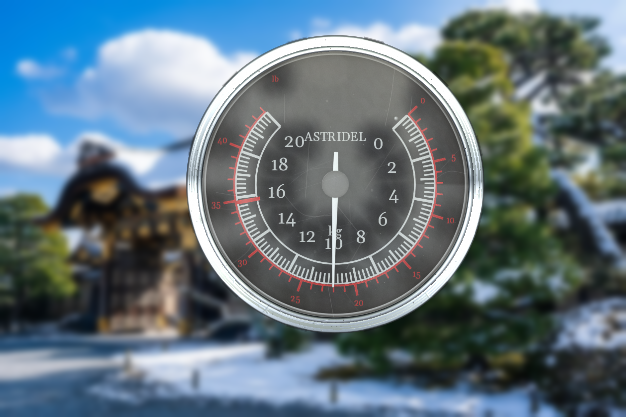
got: 10 kg
